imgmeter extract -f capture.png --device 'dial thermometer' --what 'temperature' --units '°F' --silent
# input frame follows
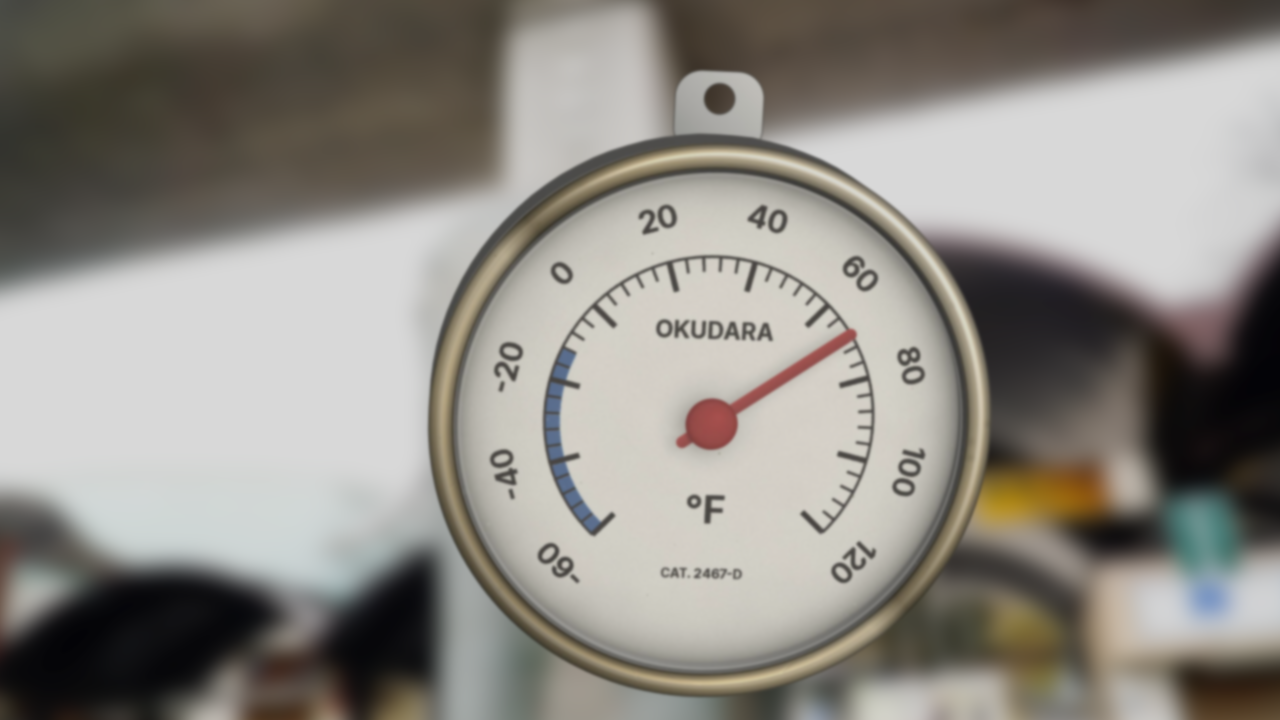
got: 68 °F
